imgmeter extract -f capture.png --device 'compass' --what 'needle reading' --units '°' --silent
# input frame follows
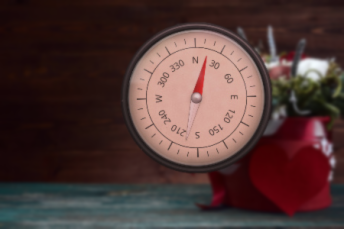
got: 15 °
